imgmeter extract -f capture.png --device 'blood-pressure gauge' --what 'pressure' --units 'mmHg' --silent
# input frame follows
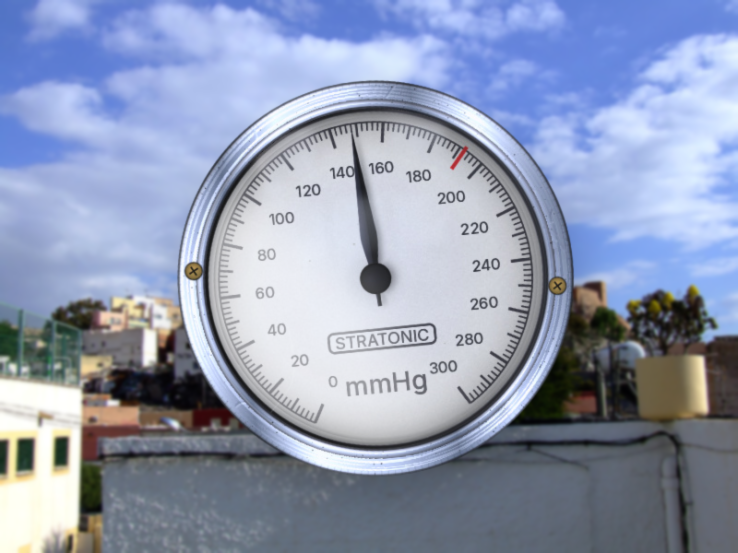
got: 148 mmHg
